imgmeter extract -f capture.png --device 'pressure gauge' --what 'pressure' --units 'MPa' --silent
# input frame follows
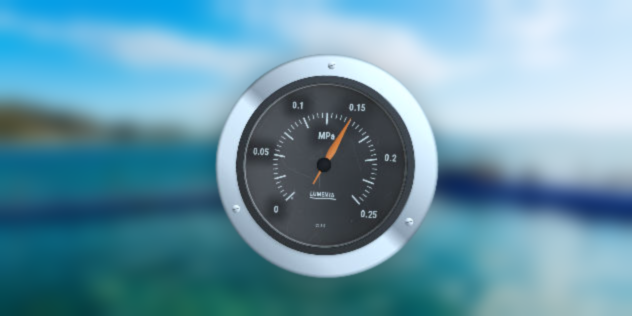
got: 0.15 MPa
